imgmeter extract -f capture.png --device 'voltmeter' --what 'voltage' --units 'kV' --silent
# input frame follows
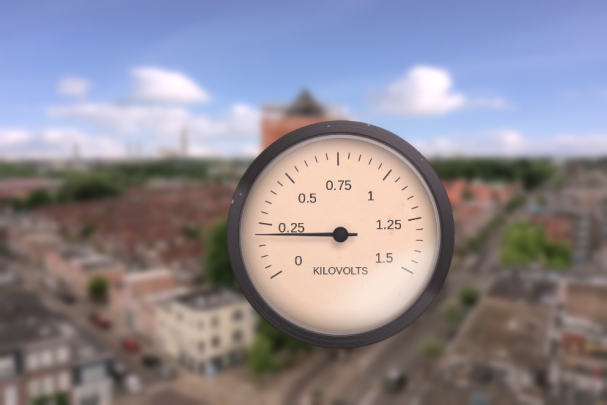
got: 0.2 kV
